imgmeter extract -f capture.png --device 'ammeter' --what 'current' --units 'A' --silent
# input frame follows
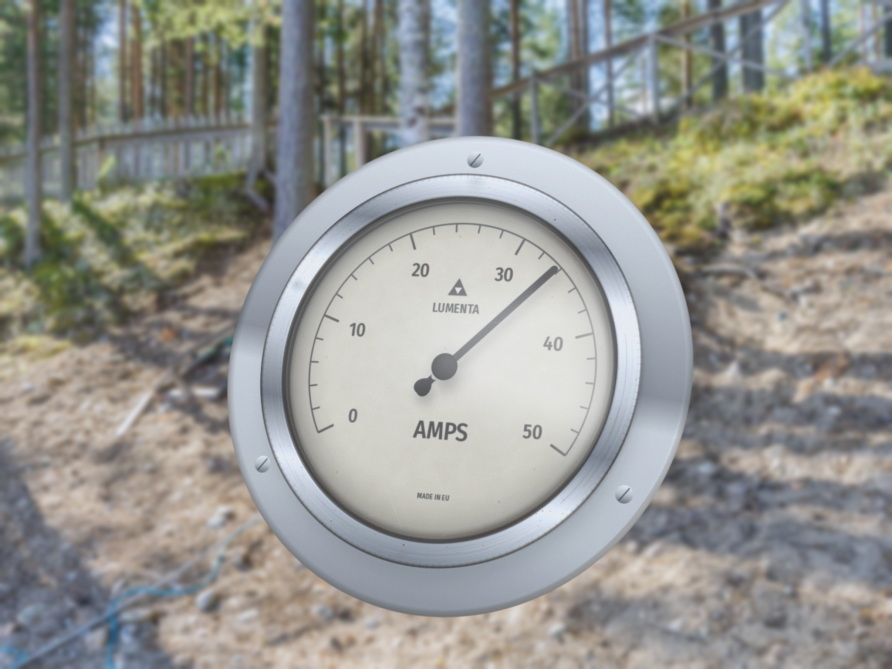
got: 34 A
